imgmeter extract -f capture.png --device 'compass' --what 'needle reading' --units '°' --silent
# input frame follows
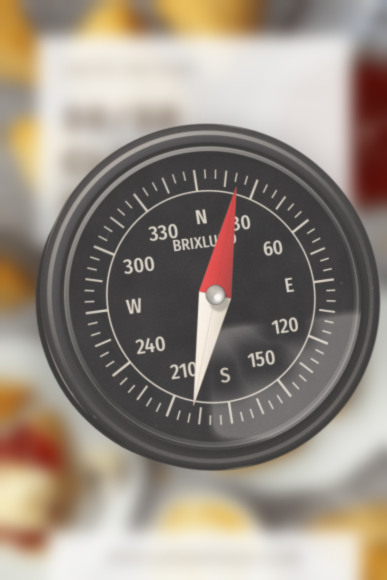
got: 20 °
